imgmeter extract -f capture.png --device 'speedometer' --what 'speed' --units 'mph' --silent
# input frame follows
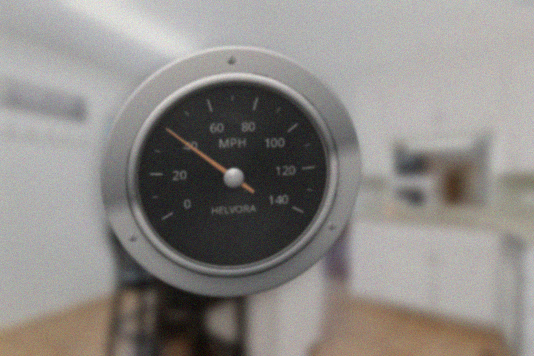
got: 40 mph
